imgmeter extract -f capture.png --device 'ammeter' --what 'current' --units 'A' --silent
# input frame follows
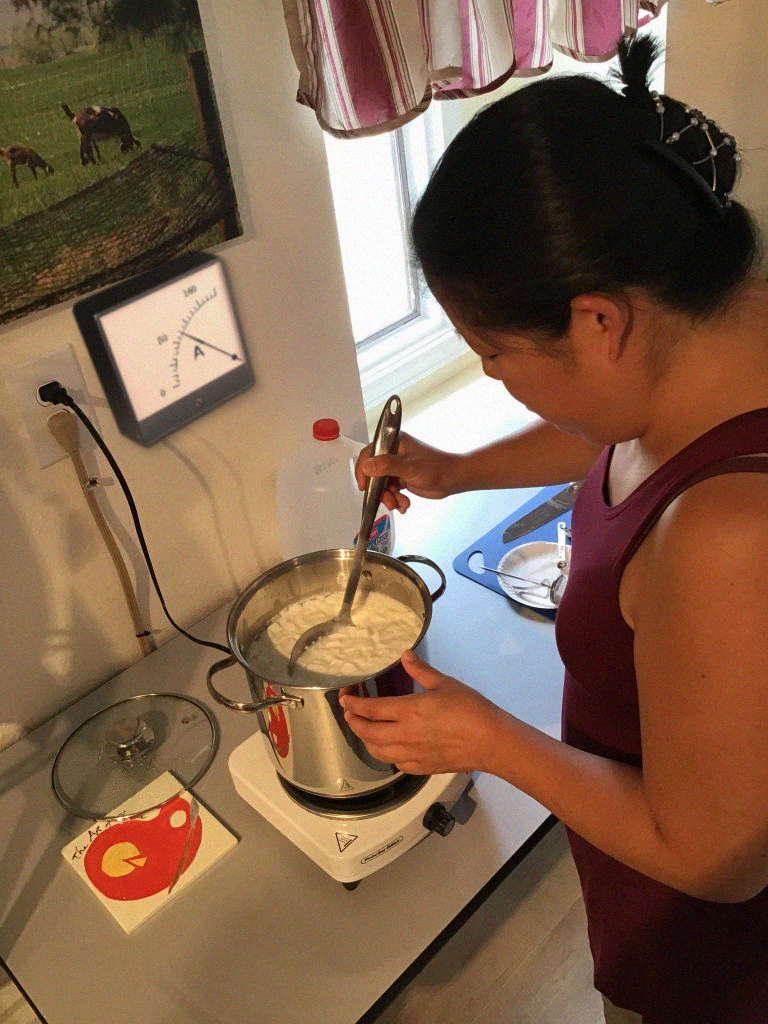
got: 100 A
